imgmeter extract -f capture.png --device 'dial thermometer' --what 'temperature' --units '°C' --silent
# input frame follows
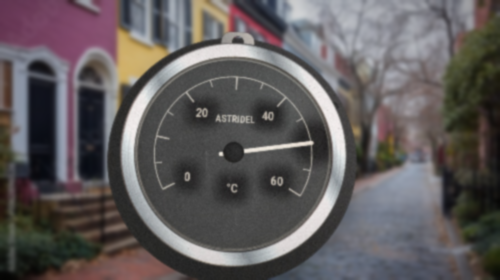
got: 50 °C
